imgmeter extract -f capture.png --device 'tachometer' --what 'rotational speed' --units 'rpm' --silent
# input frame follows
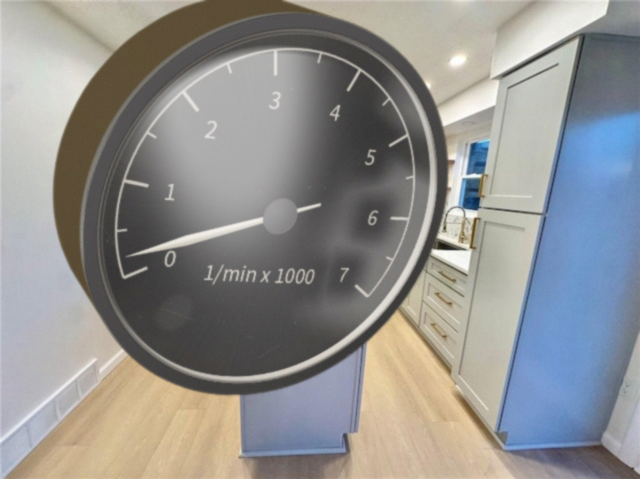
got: 250 rpm
